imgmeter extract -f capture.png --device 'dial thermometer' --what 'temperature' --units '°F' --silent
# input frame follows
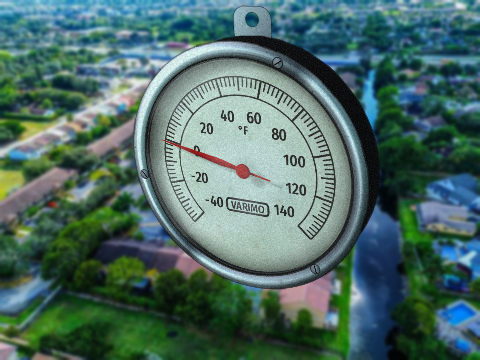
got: 0 °F
